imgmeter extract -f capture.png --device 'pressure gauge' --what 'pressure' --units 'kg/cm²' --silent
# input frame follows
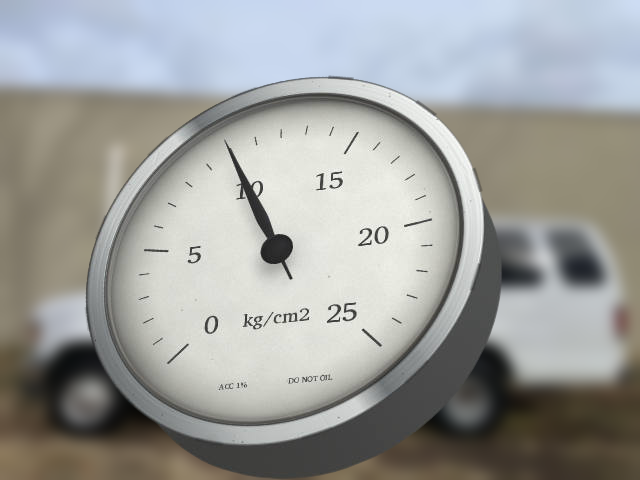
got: 10 kg/cm²
